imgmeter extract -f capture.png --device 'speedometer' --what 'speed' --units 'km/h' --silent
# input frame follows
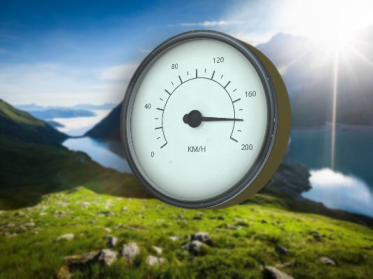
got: 180 km/h
